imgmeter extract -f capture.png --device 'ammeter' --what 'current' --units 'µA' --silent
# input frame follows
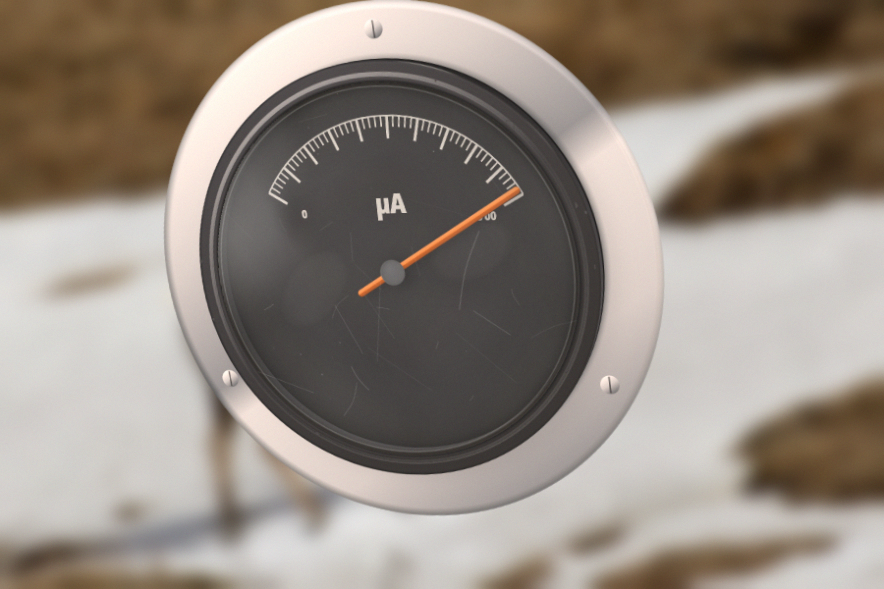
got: 490 µA
